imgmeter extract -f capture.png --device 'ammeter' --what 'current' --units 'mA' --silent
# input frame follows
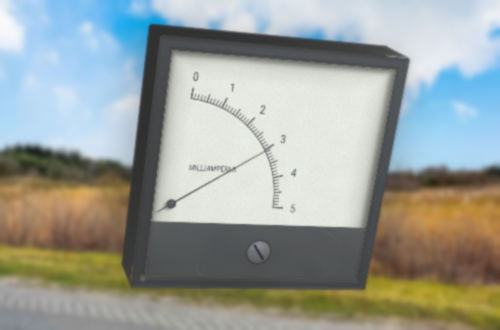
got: 3 mA
